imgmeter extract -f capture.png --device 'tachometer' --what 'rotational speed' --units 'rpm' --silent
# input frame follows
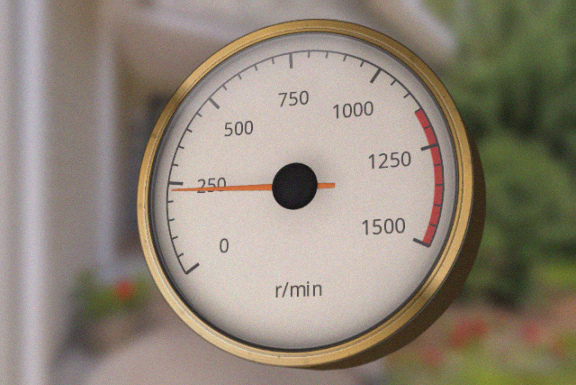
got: 225 rpm
